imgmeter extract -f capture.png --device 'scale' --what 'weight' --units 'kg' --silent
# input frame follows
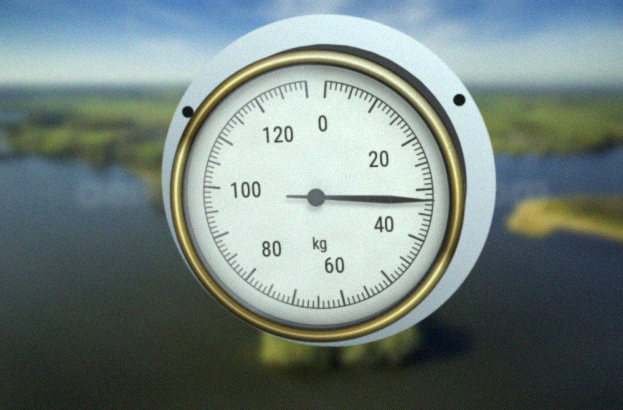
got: 32 kg
